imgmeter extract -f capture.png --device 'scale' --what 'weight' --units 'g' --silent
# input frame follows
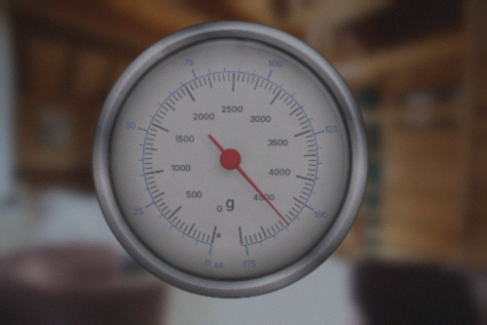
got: 4500 g
